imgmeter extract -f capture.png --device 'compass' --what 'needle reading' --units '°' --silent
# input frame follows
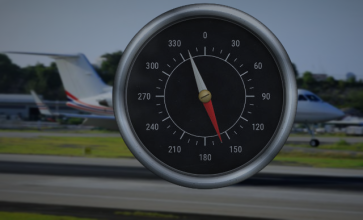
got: 160 °
